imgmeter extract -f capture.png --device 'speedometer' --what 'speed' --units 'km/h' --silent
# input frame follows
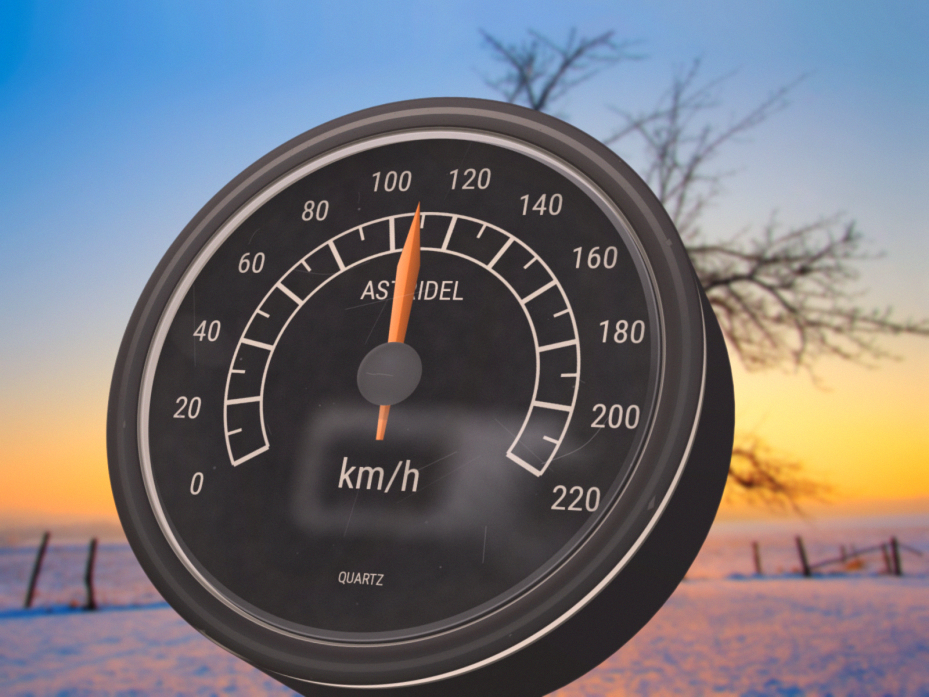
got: 110 km/h
